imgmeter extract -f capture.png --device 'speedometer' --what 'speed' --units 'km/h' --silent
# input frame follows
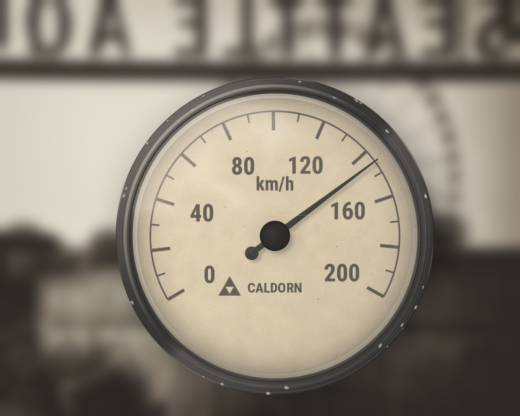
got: 145 km/h
